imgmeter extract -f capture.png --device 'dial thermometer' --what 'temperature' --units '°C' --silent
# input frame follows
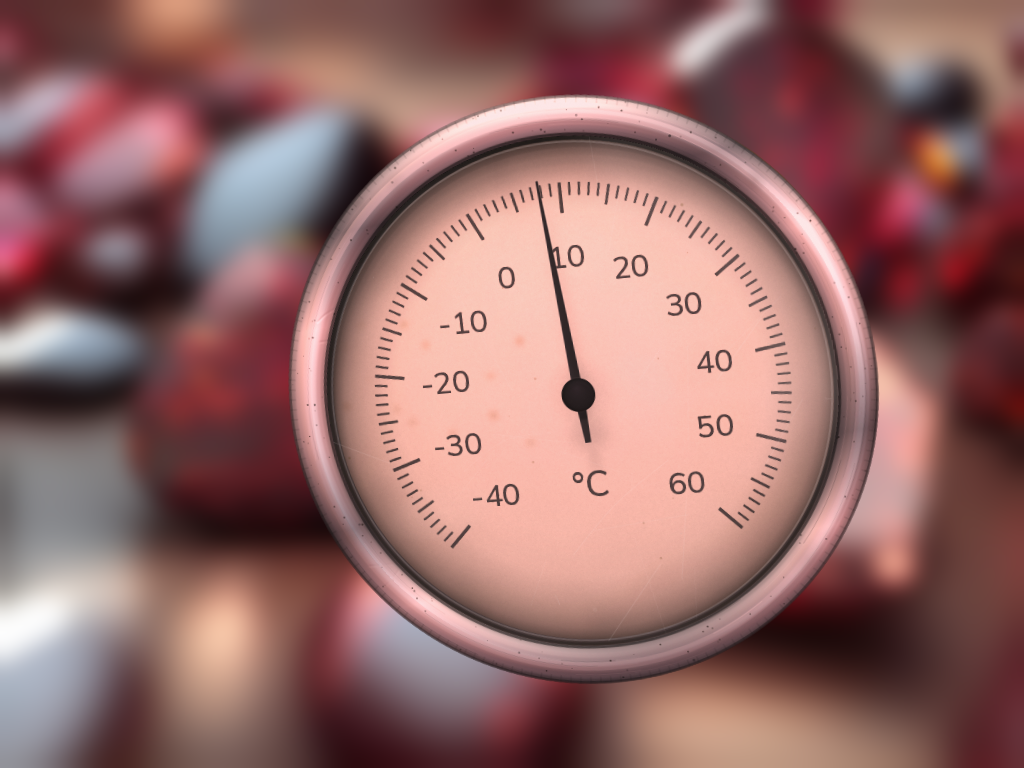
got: 8 °C
